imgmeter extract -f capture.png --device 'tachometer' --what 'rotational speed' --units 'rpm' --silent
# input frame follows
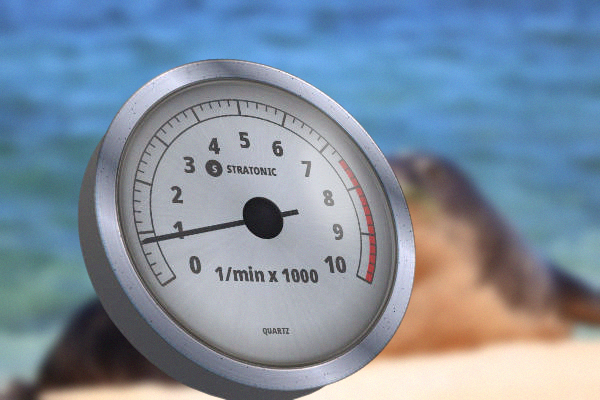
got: 800 rpm
